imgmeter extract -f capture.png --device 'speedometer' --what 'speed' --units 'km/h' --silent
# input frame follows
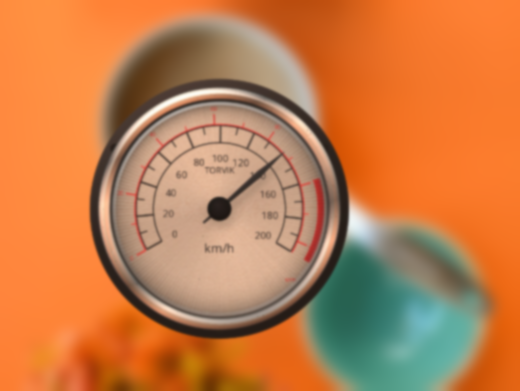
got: 140 km/h
